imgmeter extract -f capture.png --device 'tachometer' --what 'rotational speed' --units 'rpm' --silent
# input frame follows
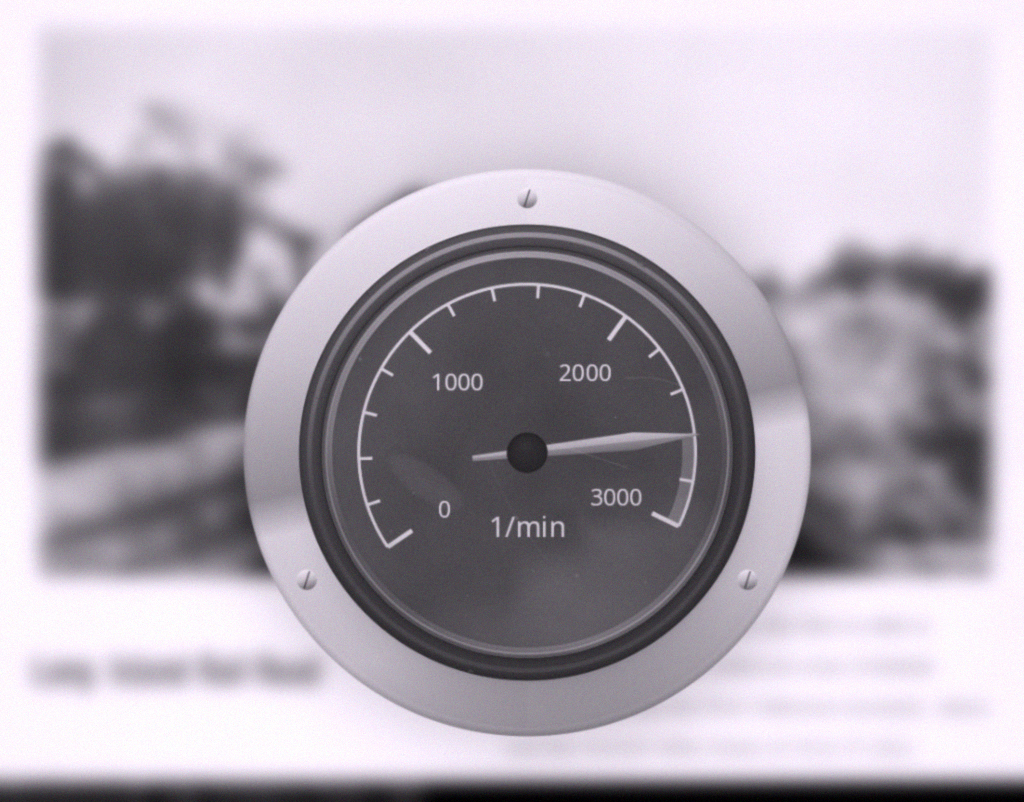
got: 2600 rpm
